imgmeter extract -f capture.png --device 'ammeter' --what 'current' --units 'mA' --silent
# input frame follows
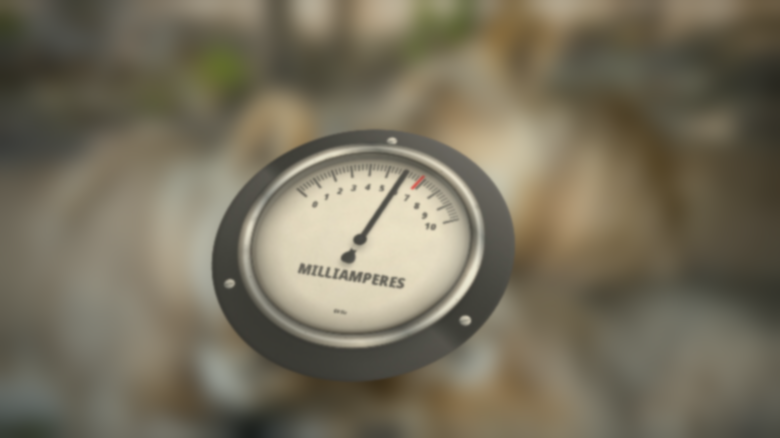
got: 6 mA
